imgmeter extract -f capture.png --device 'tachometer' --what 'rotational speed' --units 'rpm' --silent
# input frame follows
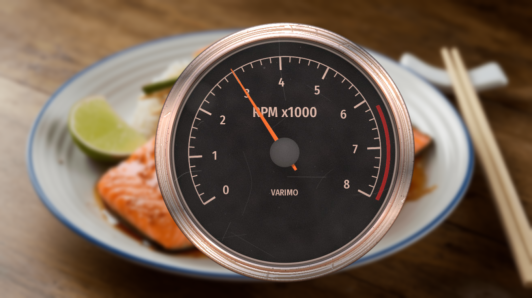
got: 3000 rpm
